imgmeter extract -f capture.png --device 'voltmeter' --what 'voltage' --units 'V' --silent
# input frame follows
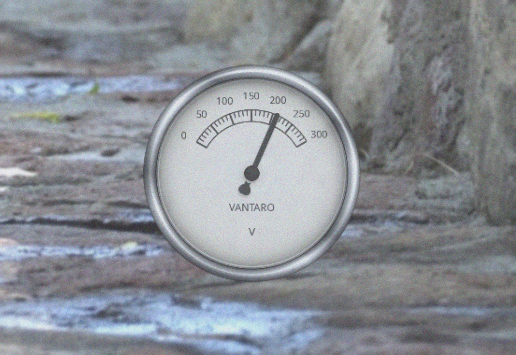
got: 210 V
